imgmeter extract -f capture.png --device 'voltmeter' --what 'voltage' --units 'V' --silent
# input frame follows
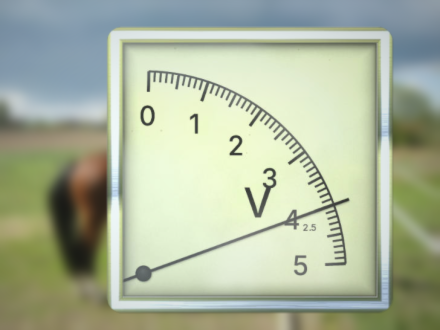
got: 4 V
